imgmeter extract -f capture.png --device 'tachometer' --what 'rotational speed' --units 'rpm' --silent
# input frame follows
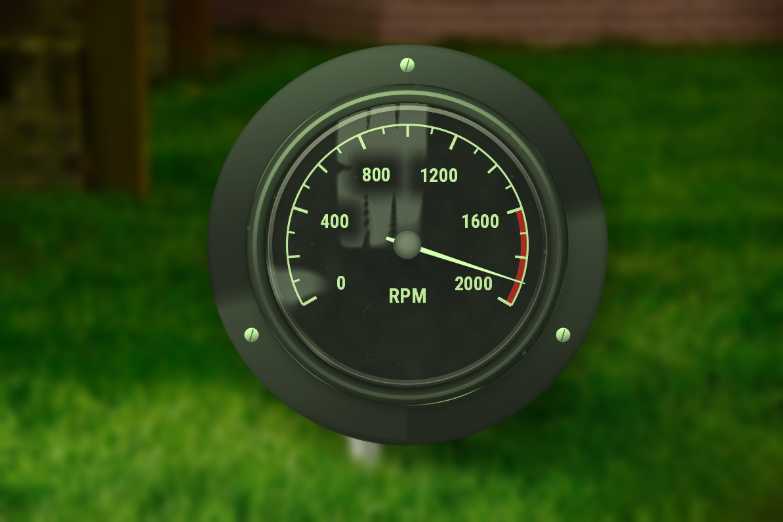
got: 1900 rpm
